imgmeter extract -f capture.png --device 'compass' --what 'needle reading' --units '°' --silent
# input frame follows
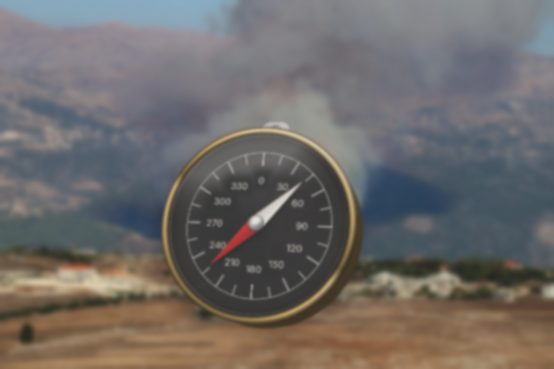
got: 225 °
